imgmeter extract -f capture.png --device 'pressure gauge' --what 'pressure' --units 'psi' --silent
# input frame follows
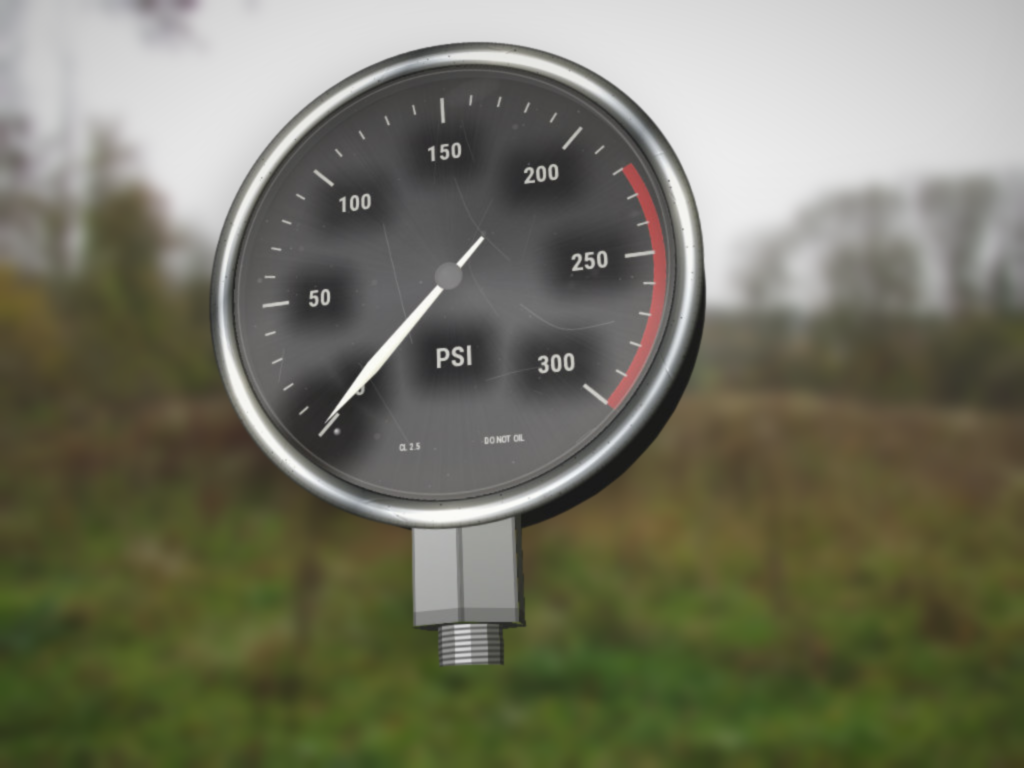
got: 0 psi
